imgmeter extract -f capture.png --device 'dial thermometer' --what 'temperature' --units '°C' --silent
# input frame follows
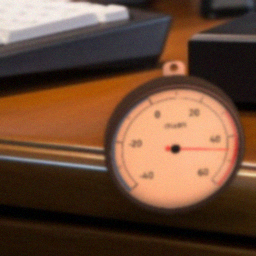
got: 45 °C
